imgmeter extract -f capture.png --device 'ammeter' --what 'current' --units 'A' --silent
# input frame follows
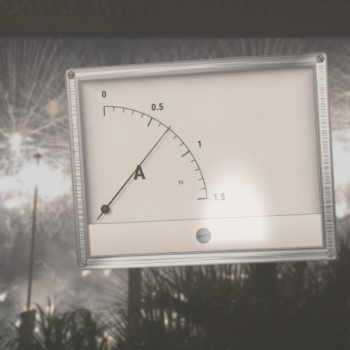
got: 0.7 A
